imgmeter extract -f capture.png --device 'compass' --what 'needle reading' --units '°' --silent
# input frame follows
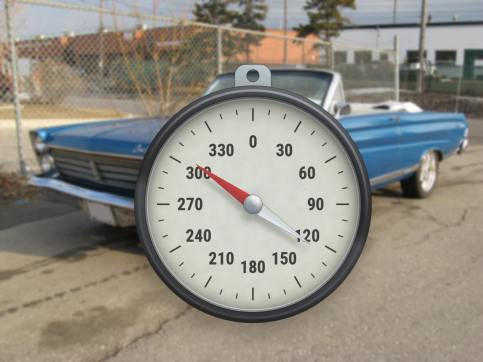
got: 305 °
